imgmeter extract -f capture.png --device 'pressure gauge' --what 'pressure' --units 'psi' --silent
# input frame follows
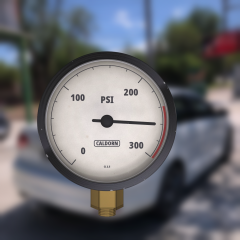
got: 260 psi
